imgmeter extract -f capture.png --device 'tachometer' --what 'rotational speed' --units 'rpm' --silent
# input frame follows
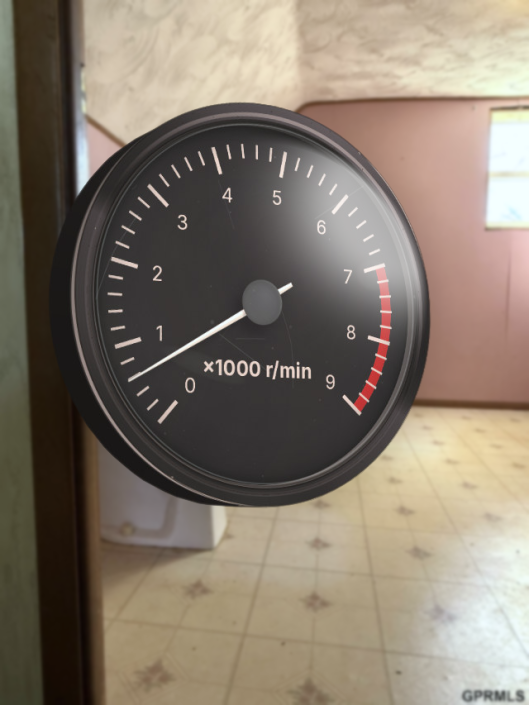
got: 600 rpm
